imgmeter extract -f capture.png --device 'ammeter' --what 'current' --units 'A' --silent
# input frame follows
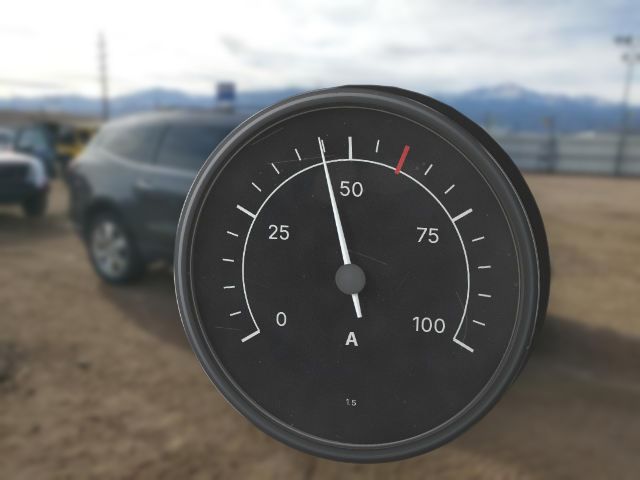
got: 45 A
